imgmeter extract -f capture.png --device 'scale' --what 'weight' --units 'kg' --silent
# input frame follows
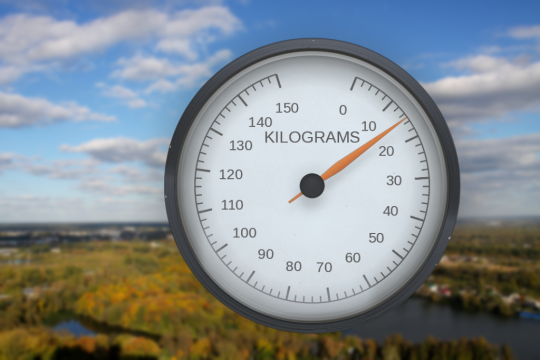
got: 15 kg
